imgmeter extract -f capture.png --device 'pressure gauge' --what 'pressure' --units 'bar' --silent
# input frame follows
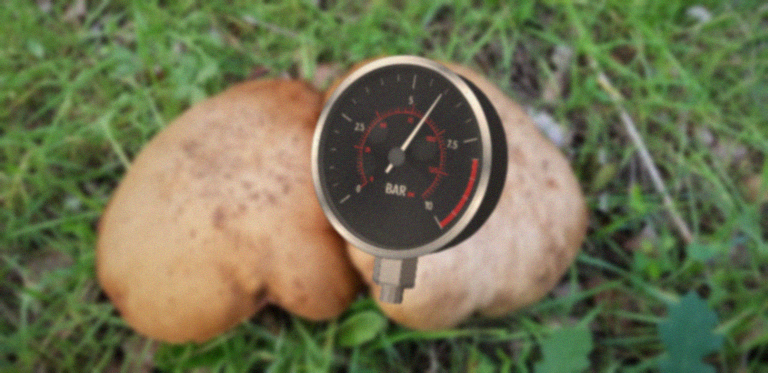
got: 6 bar
